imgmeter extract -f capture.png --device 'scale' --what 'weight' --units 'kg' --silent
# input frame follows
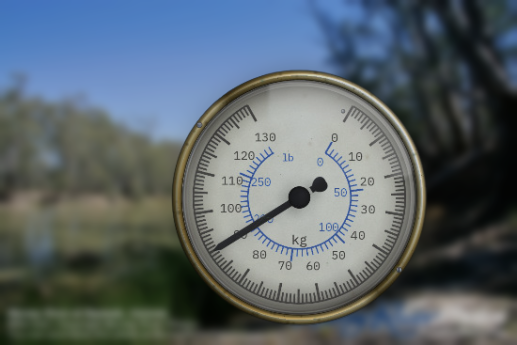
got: 90 kg
